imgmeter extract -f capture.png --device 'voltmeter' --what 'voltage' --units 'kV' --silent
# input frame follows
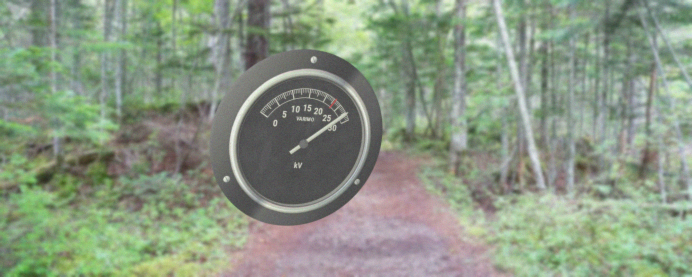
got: 27.5 kV
